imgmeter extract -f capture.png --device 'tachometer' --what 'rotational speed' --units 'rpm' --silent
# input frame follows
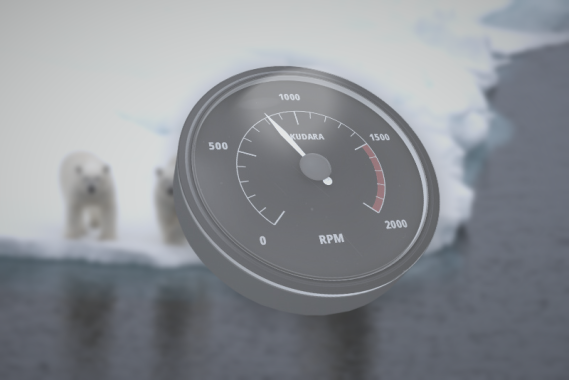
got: 800 rpm
